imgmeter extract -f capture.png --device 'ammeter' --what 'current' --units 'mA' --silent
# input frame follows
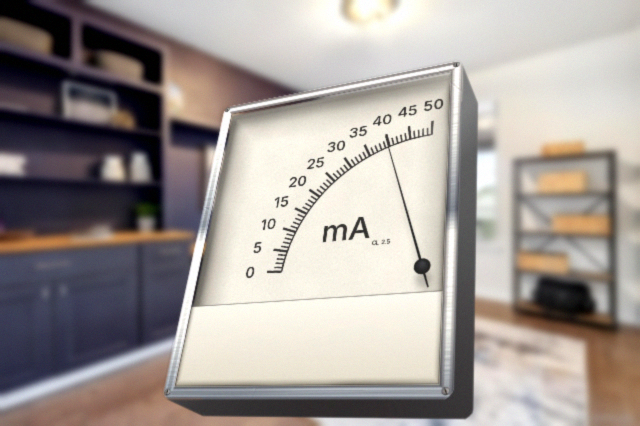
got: 40 mA
